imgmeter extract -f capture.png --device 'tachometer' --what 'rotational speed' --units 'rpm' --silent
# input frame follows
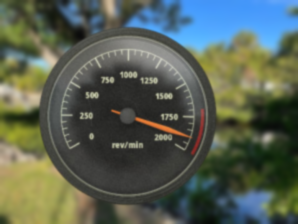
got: 1900 rpm
